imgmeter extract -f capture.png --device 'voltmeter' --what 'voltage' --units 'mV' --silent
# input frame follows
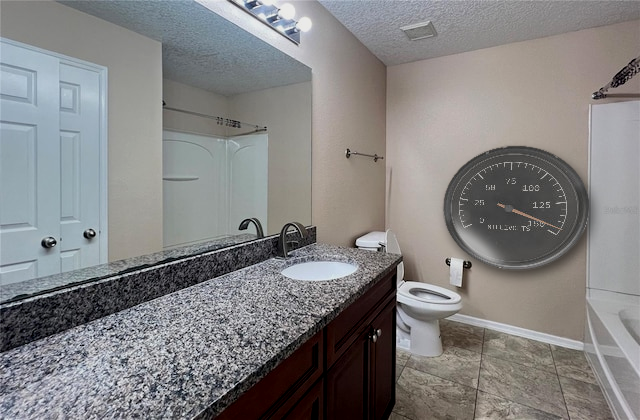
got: 145 mV
